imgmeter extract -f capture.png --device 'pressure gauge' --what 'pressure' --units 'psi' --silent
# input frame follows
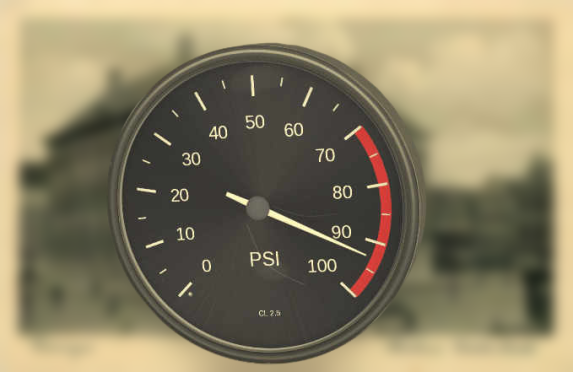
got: 92.5 psi
